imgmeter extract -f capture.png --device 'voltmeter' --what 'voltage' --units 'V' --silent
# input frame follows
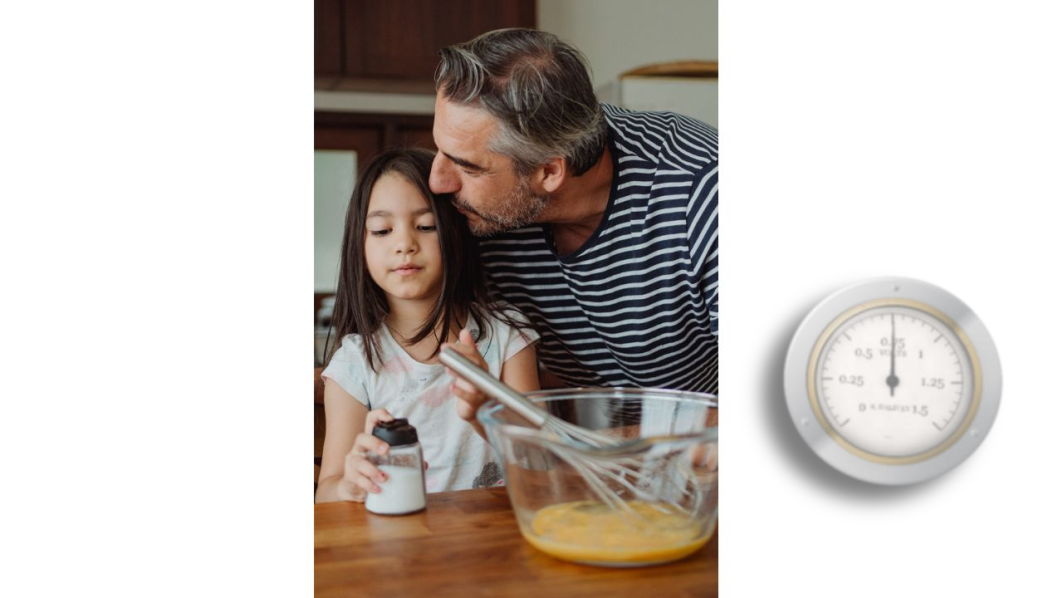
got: 0.75 V
